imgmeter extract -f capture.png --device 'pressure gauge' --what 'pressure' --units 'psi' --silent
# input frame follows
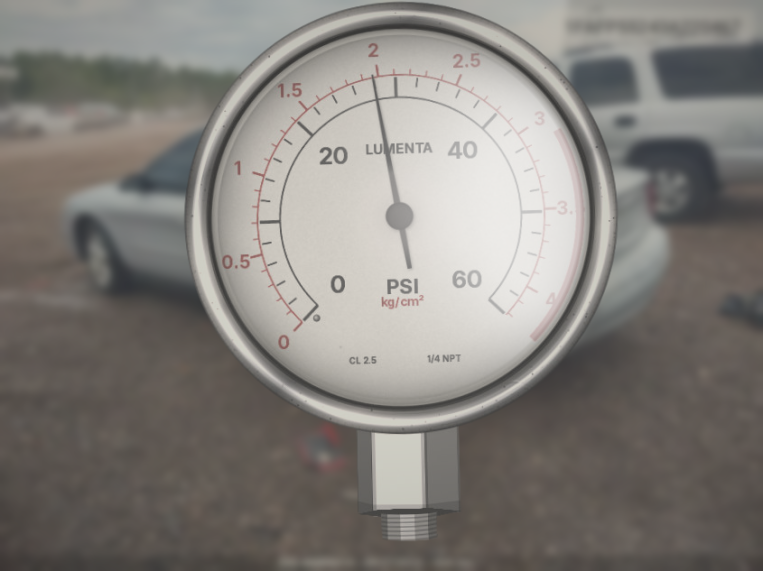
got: 28 psi
